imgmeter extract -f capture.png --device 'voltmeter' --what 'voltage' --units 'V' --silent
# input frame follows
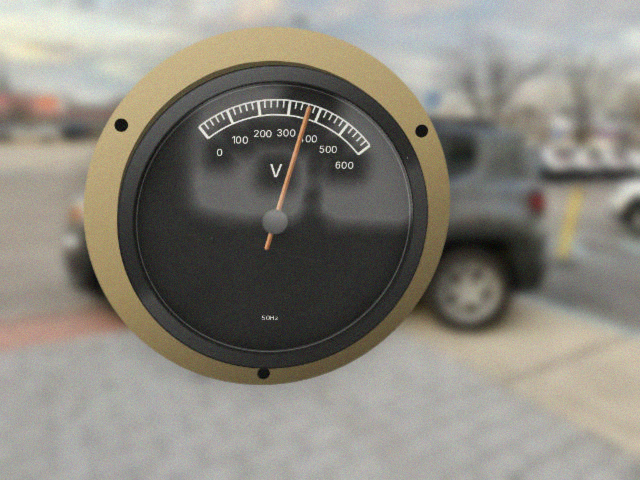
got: 360 V
